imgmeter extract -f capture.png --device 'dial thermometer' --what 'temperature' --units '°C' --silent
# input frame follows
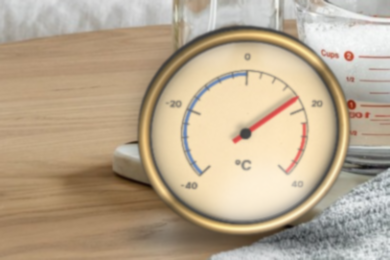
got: 16 °C
